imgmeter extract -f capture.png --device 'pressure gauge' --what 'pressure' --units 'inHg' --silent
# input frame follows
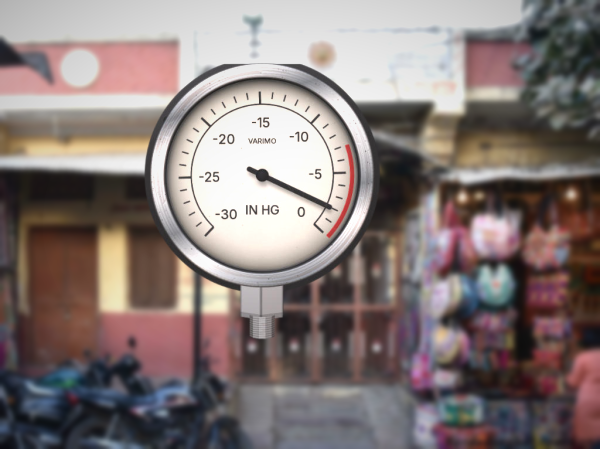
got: -2 inHg
